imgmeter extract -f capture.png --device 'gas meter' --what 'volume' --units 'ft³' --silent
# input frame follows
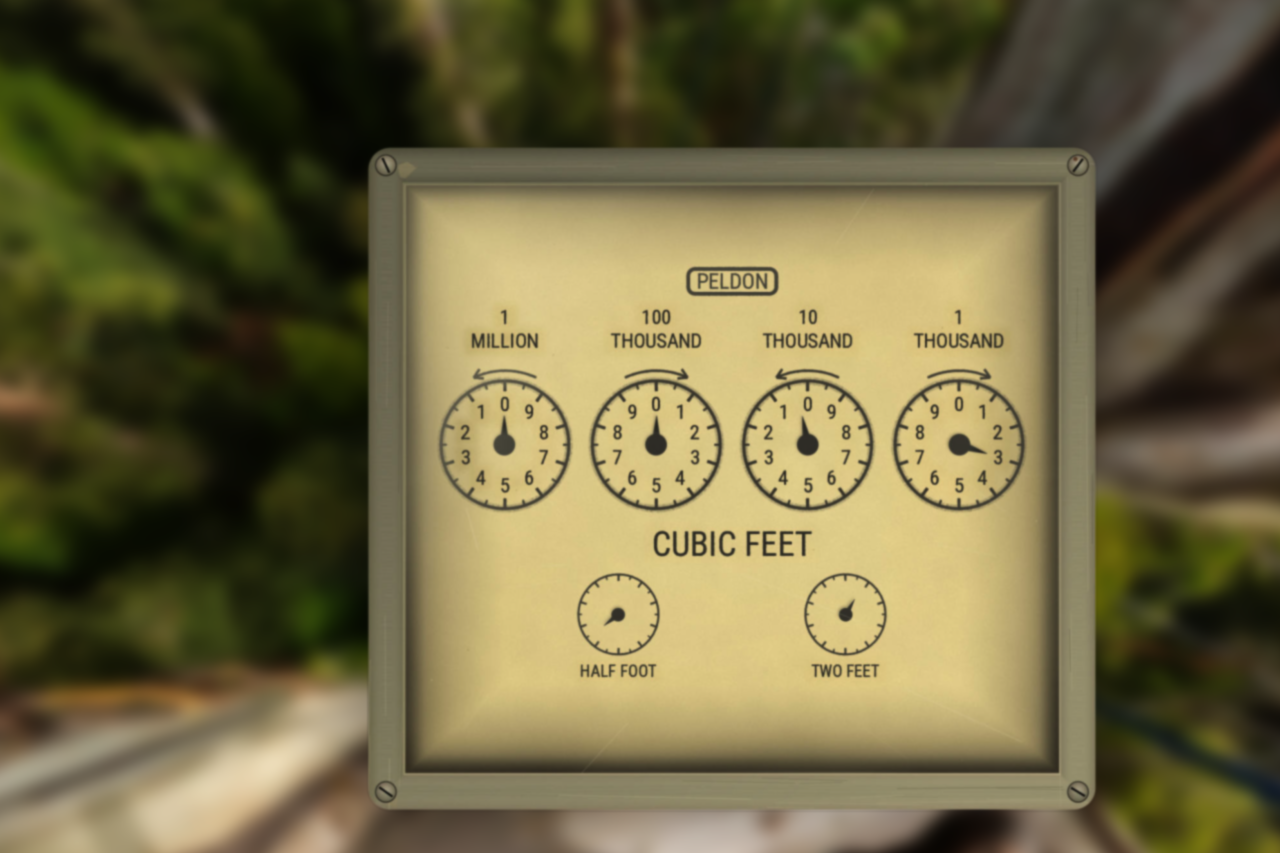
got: 300 ft³
